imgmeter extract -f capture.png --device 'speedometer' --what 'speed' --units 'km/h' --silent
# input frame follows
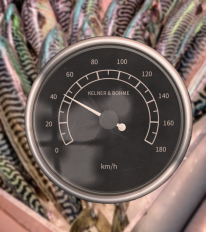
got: 45 km/h
